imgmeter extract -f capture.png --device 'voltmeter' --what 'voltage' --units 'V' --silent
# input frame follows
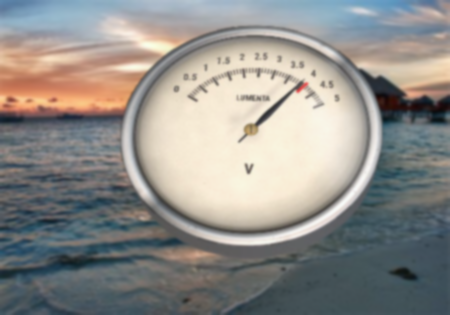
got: 4 V
